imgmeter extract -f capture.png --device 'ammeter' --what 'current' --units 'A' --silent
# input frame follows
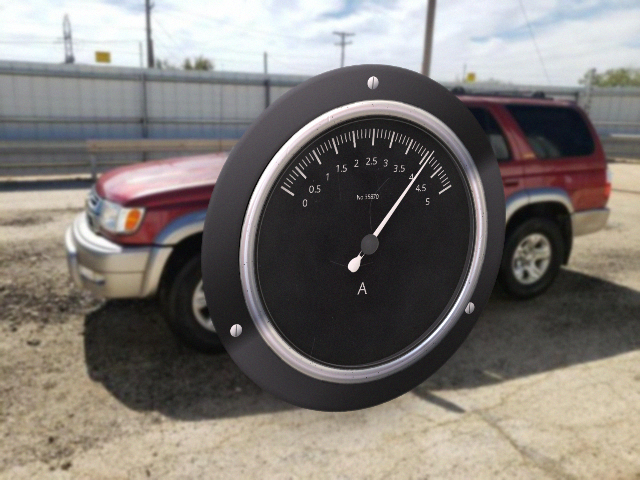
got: 4 A
